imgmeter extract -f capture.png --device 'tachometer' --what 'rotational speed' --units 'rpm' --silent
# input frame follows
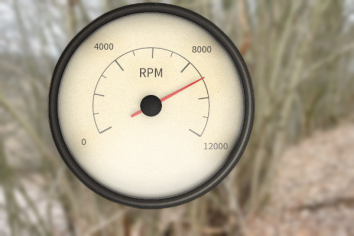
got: 9000 rpm
